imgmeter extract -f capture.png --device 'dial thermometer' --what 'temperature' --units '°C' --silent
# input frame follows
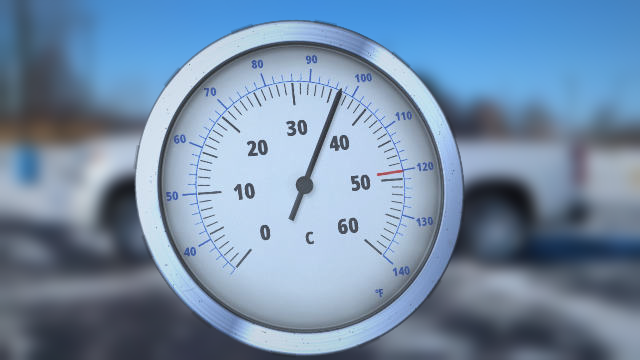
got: 36 °C
